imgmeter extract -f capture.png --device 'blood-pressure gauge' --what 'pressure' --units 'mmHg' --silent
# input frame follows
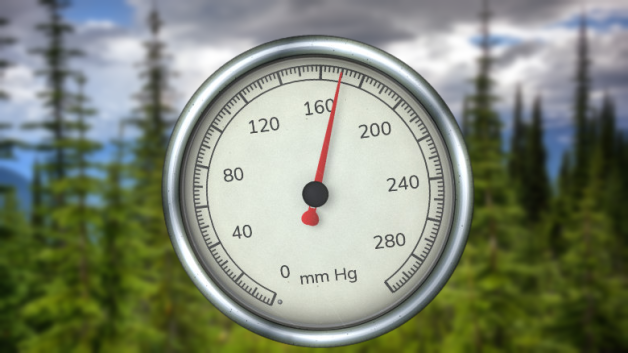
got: 170 mmHg
